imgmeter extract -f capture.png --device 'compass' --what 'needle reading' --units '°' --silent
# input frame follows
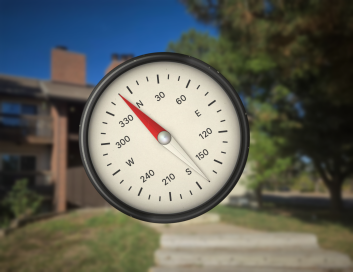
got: 350 °
